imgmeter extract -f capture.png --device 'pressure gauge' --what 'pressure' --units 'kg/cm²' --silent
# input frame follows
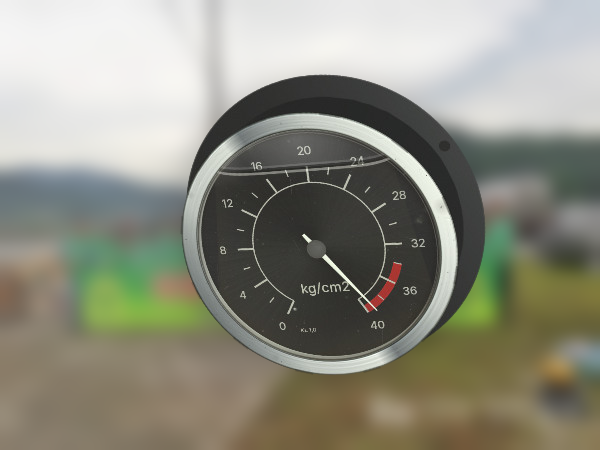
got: 39 kg/cm²
